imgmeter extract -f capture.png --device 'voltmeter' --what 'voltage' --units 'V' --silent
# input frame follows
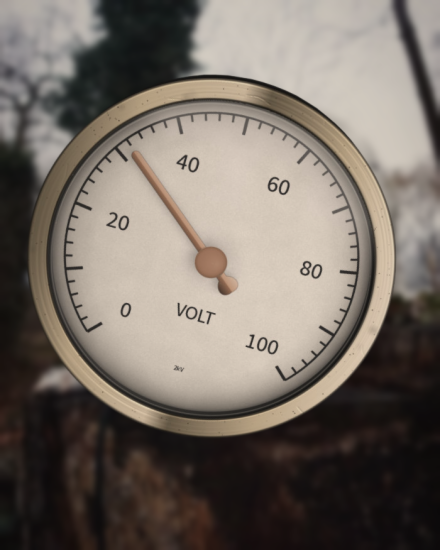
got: 32 V
